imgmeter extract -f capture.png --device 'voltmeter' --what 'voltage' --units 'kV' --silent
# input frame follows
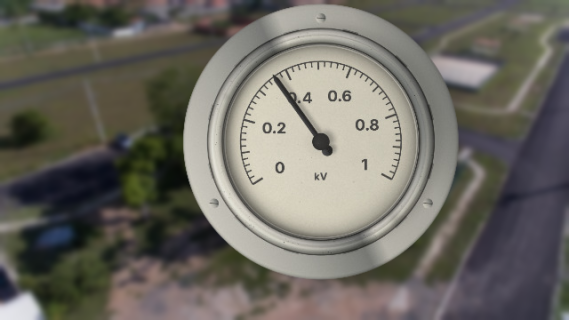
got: 0.36 kV
